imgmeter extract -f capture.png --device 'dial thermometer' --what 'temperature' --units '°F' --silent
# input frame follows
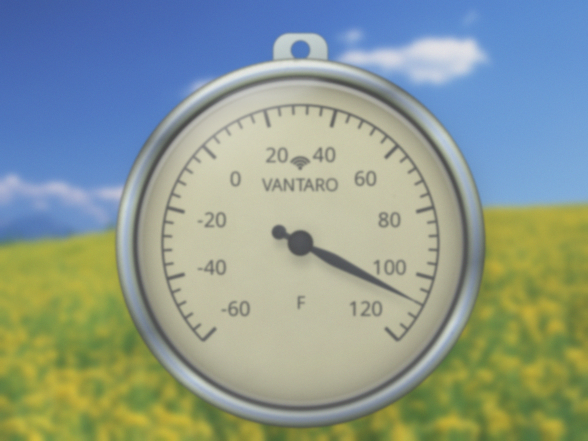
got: 108 °F
